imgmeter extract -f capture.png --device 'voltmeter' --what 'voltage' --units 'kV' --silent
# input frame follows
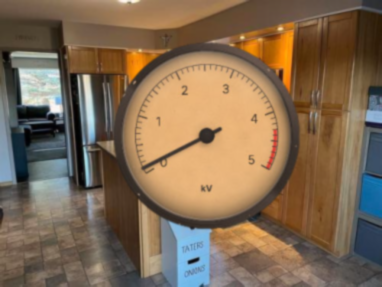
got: 0.1 kV
